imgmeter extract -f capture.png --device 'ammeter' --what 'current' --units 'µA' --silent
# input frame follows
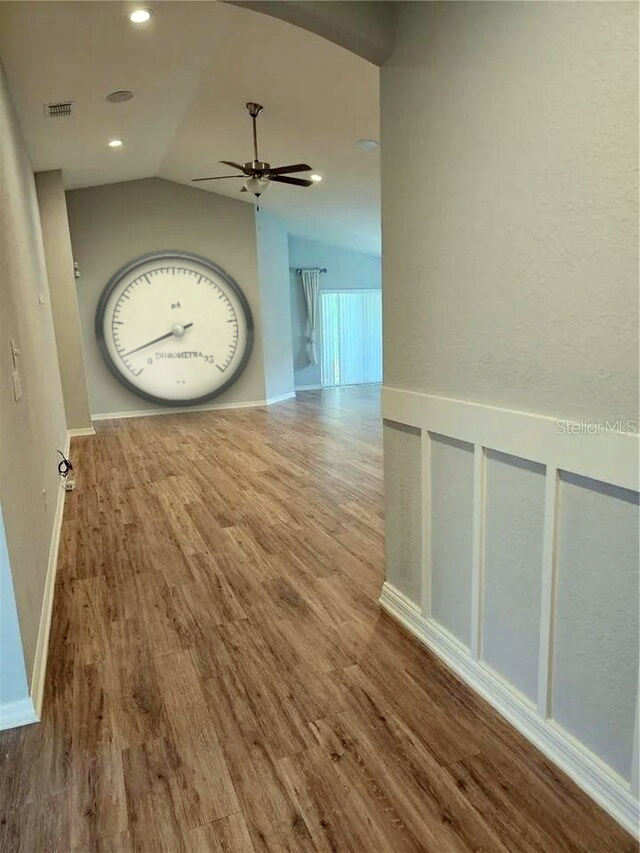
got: 2 µA
